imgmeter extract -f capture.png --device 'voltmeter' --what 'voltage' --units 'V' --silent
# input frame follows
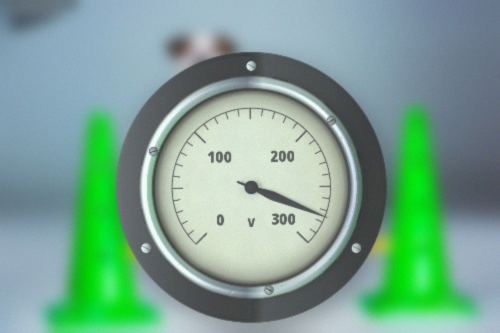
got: 275 V
